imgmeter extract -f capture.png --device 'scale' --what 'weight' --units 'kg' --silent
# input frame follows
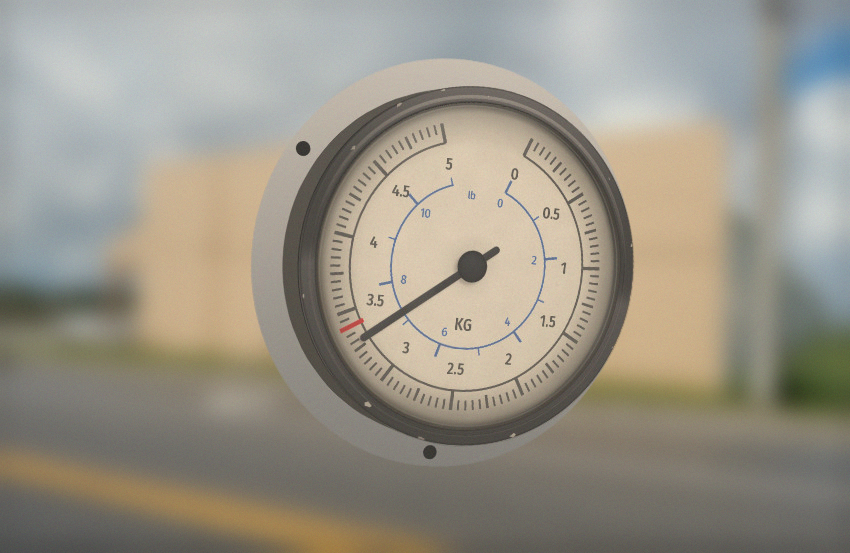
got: 3.3 kg
